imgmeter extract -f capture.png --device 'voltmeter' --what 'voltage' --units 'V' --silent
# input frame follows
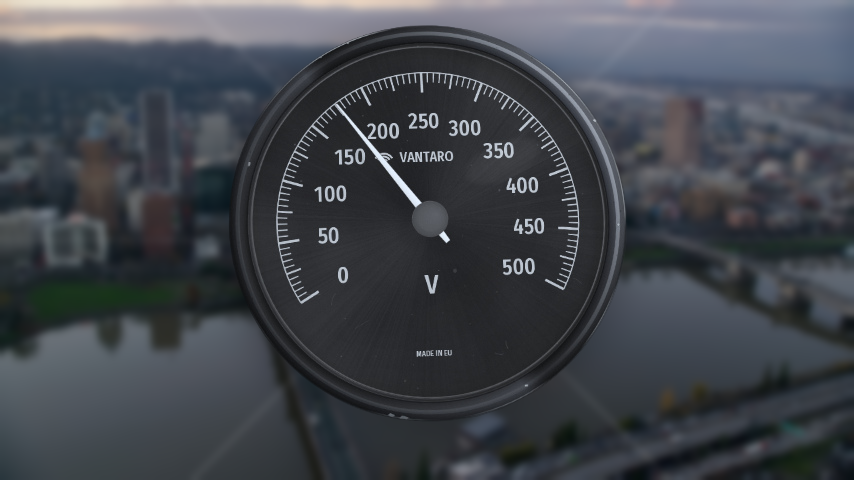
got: 175 V
